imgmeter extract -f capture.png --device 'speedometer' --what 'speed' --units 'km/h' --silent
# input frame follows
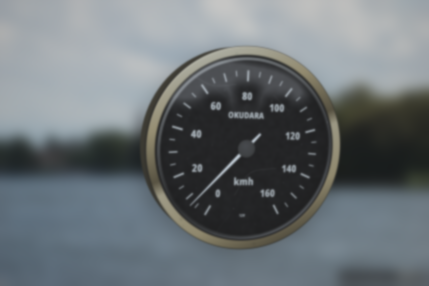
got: 7.5 km/h
